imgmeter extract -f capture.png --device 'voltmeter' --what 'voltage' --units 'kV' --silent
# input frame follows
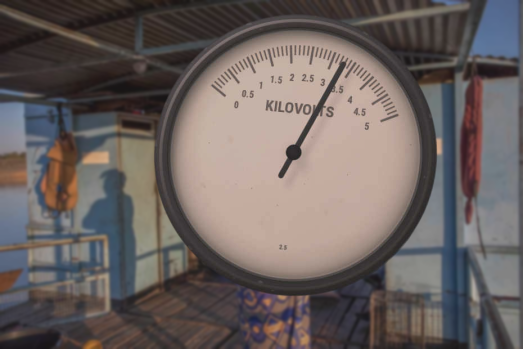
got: 3.3 kV
